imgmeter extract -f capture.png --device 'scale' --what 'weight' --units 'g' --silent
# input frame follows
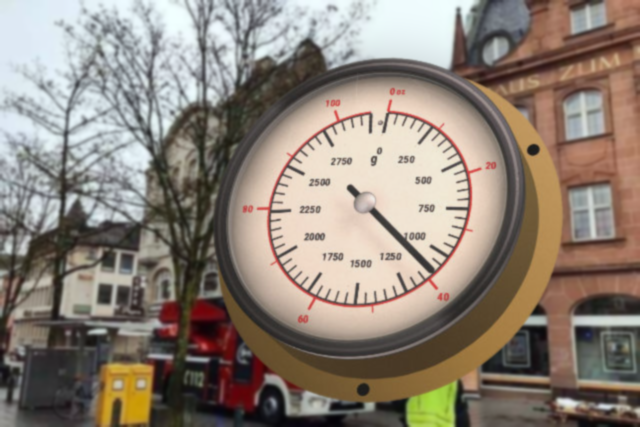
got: 1100 g
